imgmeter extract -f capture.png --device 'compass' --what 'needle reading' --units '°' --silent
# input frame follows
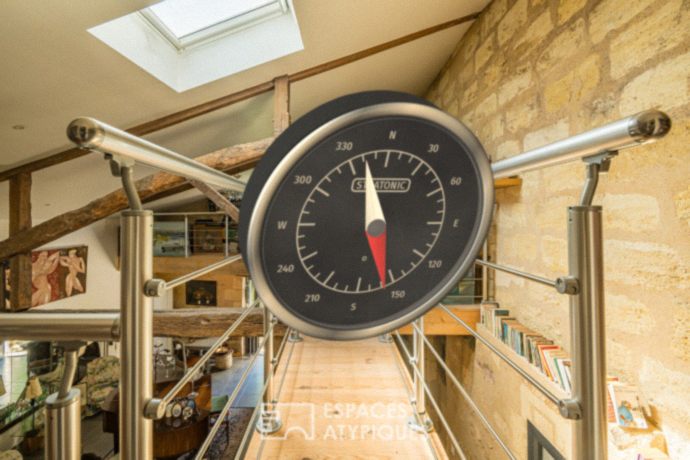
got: 160 °
